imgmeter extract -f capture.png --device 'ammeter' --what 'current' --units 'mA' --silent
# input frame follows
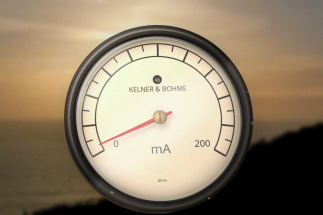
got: 5 mA
